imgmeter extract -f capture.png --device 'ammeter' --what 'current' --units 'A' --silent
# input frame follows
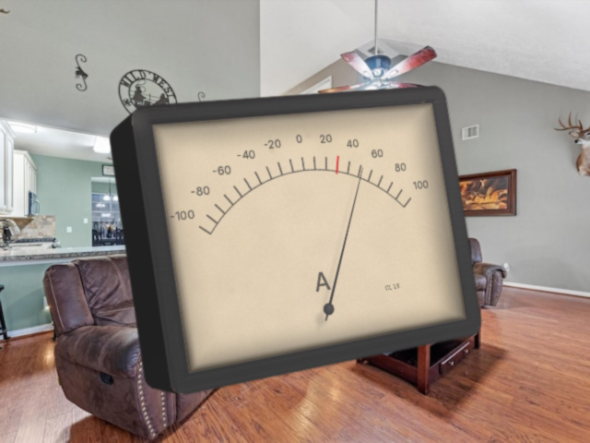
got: 50 A
